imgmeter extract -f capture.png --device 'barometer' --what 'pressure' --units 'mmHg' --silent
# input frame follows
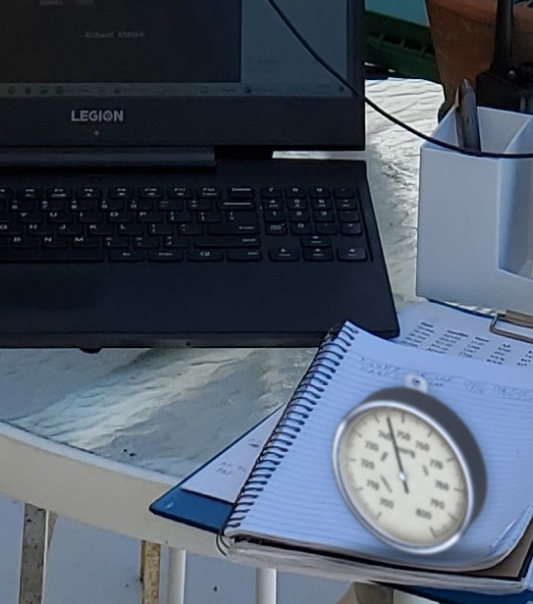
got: 745 mmHg
